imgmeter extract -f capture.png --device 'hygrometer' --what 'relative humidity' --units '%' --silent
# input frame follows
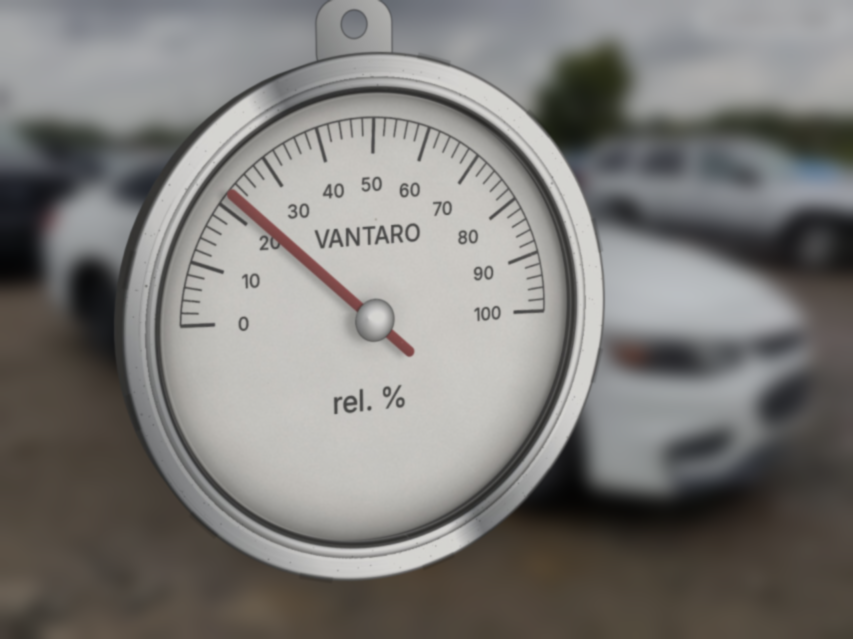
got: 22 %
